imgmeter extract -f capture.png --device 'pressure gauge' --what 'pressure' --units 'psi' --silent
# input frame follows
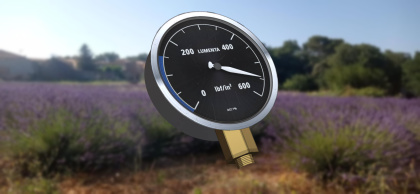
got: 550 psi
